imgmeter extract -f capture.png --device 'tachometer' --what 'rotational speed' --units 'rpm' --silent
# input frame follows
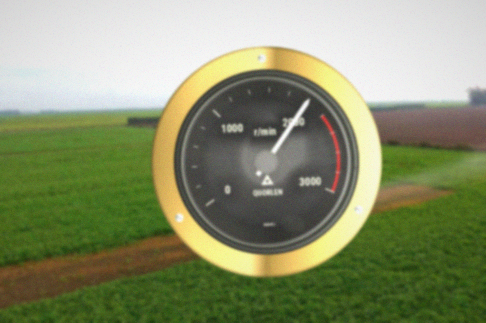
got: 2000 rpm
